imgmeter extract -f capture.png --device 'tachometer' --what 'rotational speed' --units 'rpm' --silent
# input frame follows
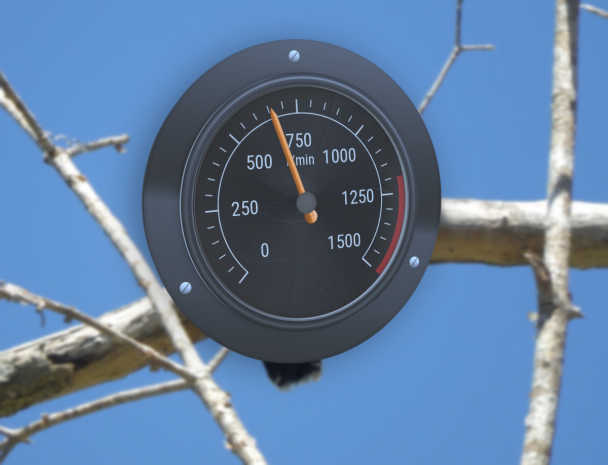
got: 650 rpm
